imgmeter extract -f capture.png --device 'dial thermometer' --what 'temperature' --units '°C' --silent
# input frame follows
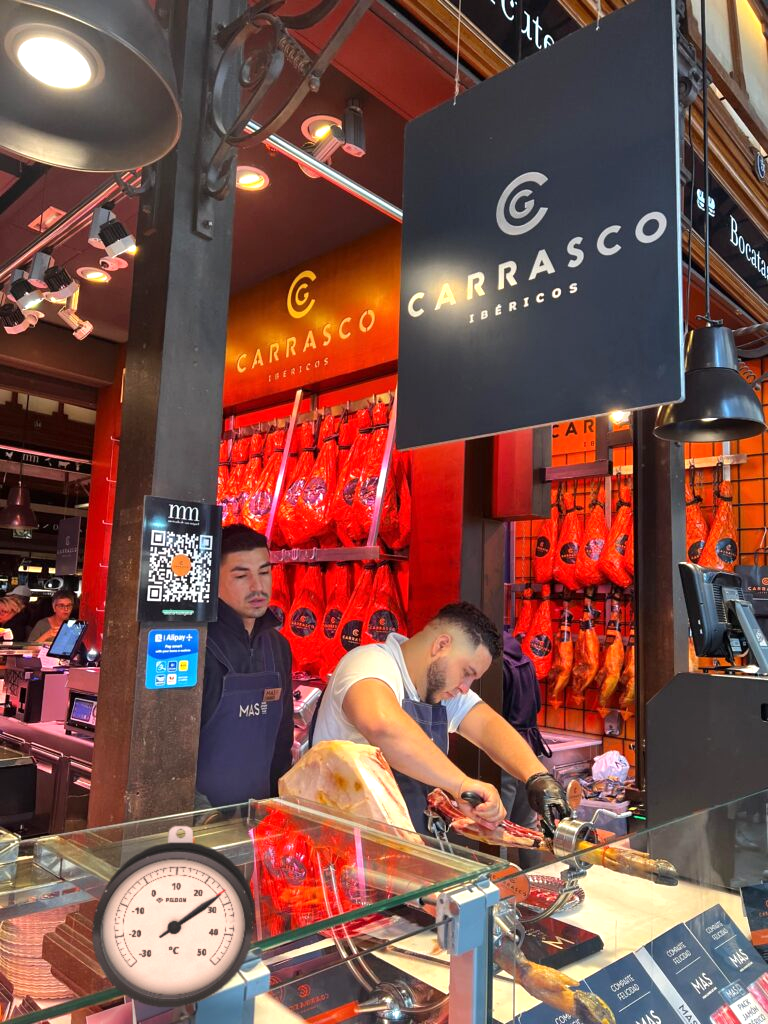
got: 26 °C
